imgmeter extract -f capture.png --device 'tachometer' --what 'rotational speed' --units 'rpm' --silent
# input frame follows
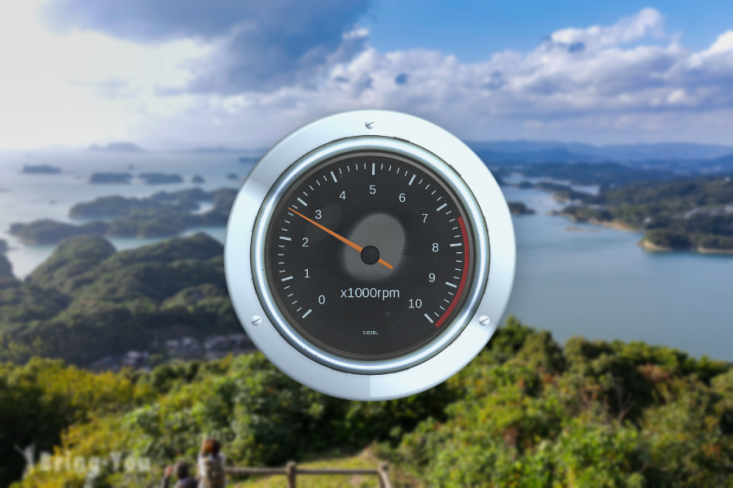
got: 2700 rpm
